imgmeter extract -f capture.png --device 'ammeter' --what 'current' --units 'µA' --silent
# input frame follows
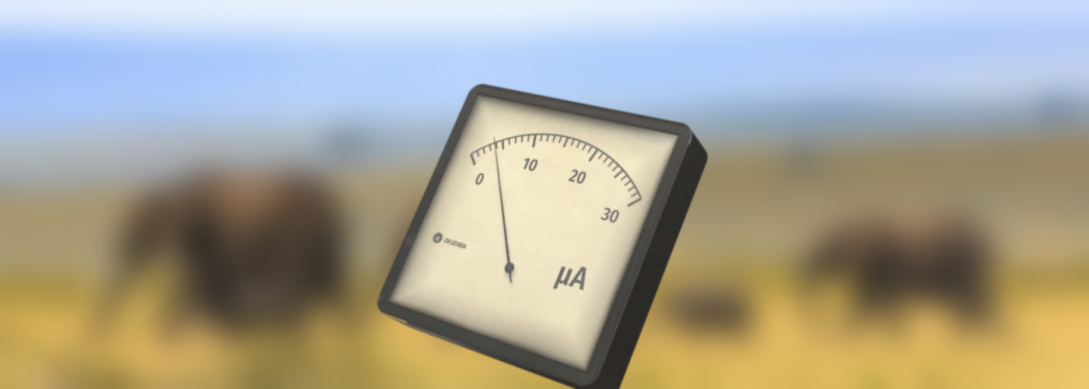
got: 4 µA
